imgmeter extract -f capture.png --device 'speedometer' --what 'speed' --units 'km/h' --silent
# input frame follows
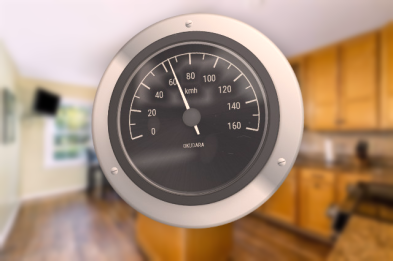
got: 65 km/h
